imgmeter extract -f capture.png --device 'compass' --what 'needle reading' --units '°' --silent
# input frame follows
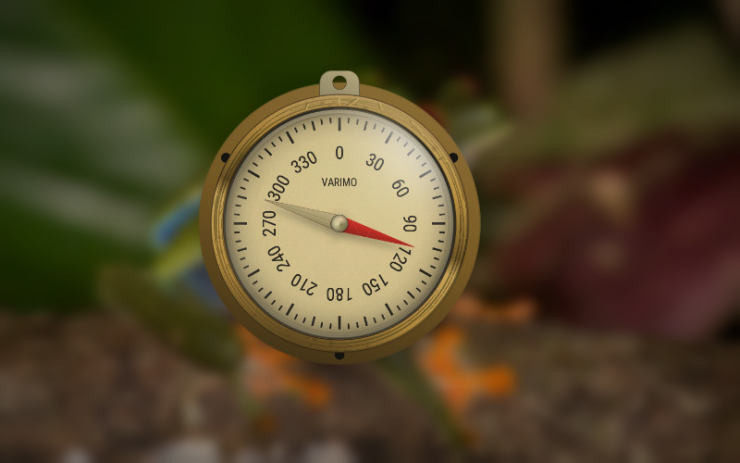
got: 107.5 °
